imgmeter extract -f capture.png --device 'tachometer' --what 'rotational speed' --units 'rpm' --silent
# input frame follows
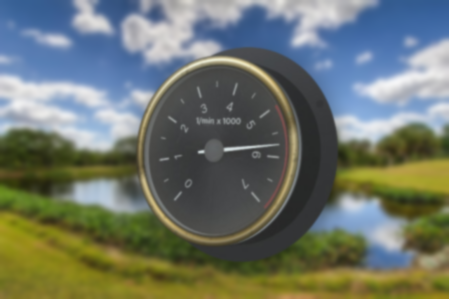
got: 5750 rpm
